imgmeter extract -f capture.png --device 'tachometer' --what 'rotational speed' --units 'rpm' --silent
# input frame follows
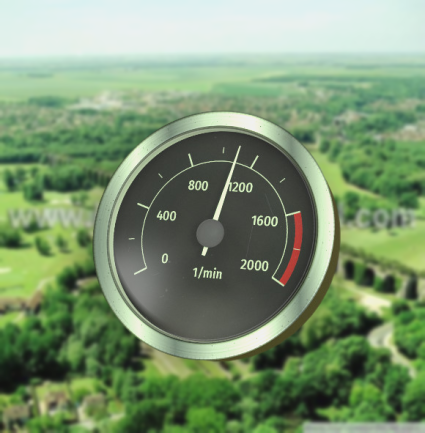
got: 1100 rpm
